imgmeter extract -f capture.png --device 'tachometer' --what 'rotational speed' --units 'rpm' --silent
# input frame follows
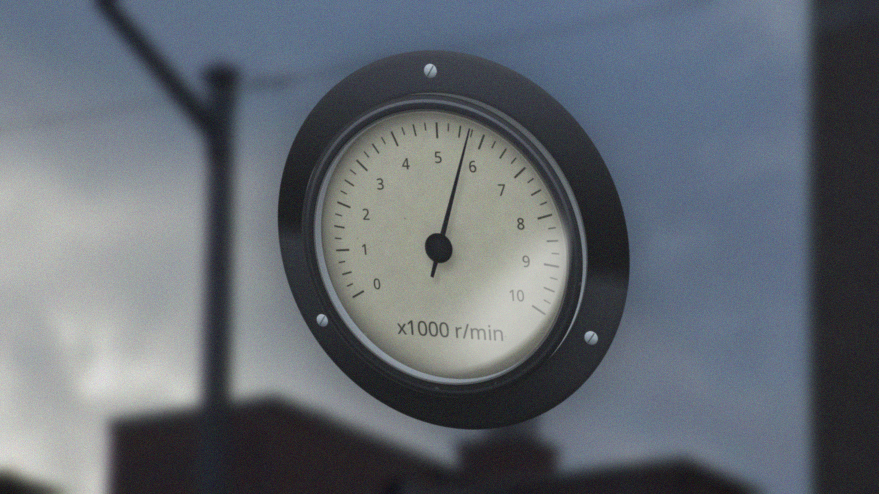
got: 5750 rpm
